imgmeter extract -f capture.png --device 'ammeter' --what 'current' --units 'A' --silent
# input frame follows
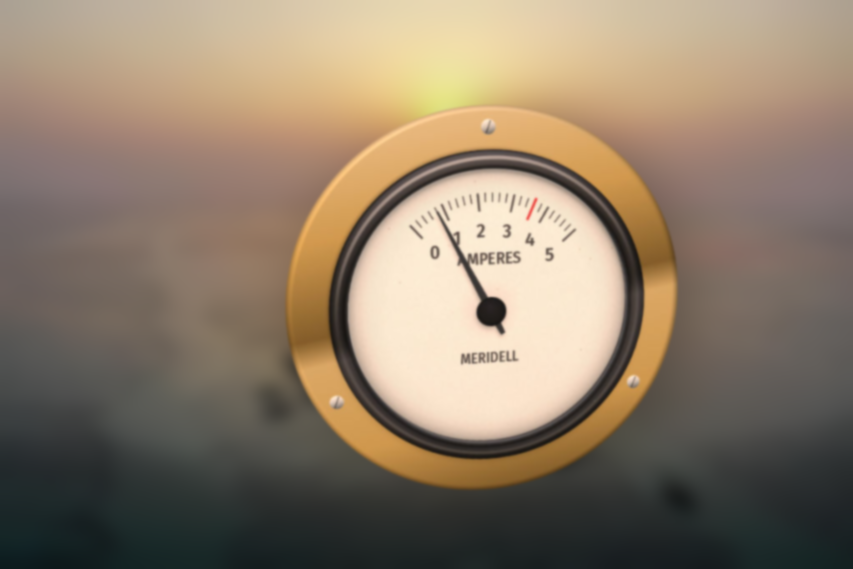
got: 0.8 A
